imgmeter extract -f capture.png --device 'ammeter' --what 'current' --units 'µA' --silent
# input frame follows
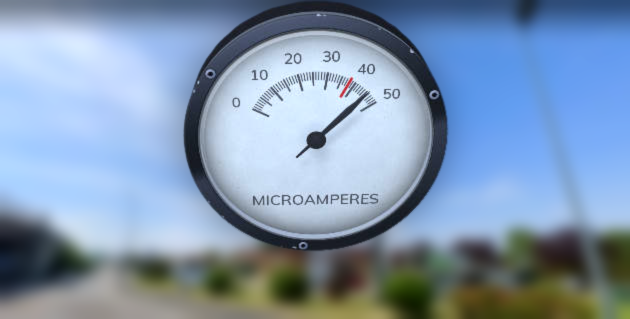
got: 45 µA
